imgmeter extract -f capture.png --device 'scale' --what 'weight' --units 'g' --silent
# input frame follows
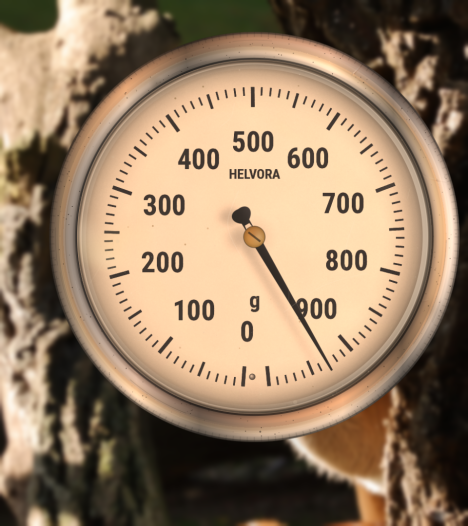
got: 930 g
